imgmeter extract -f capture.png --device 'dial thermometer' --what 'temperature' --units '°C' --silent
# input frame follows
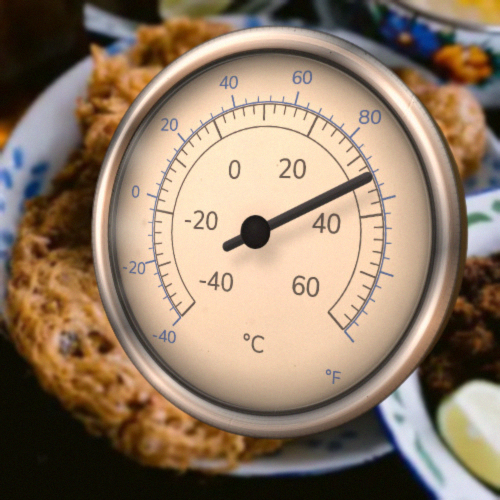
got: 34 °C
